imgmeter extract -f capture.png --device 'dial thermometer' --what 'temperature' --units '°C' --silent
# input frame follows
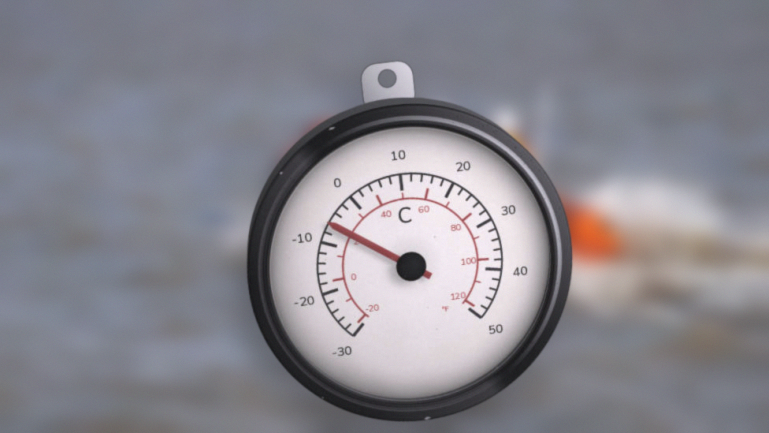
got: -6 °C
